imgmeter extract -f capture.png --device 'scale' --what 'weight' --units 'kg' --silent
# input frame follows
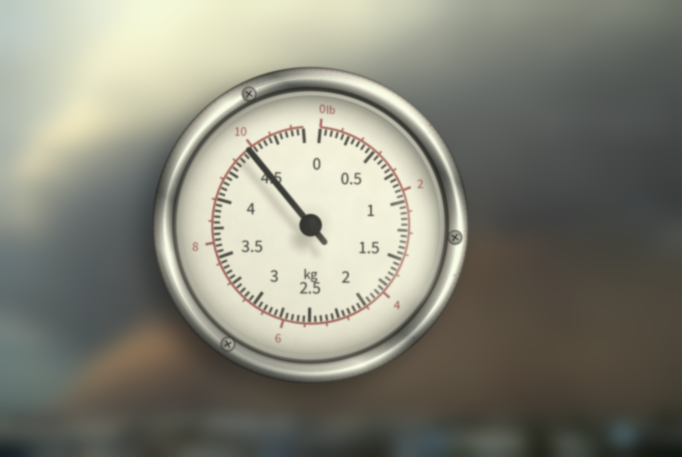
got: 4.5 kg
